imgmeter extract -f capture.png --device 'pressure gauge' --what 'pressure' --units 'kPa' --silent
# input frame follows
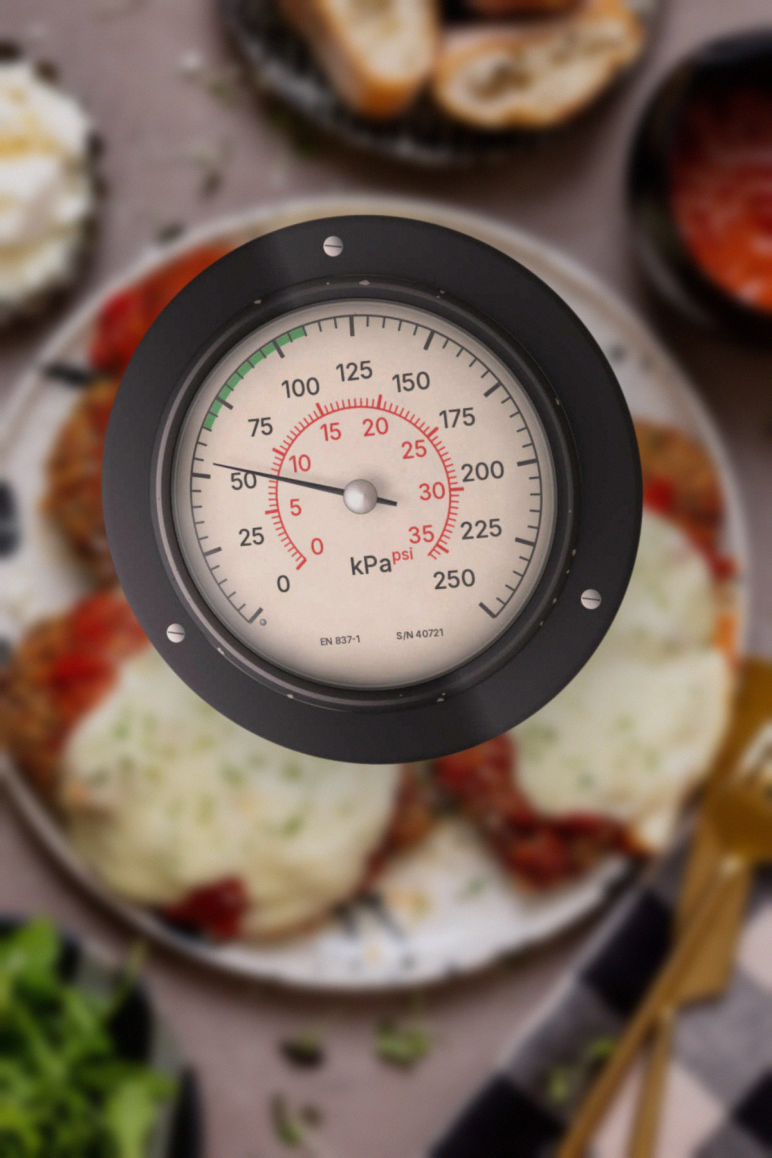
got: 55 kPa
